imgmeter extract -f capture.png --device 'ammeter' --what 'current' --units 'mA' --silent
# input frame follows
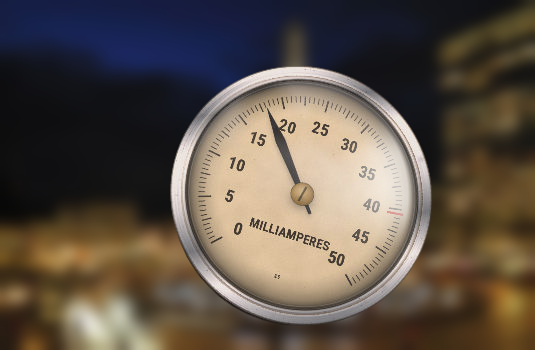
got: 18 mA
